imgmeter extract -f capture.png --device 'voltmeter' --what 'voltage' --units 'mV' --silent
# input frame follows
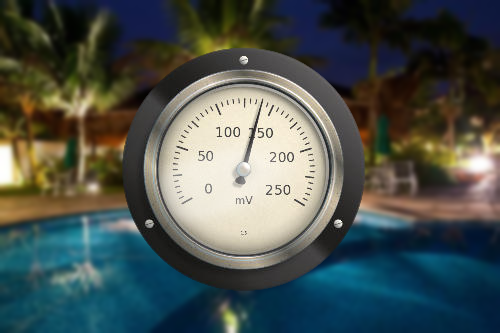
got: 140 mV
